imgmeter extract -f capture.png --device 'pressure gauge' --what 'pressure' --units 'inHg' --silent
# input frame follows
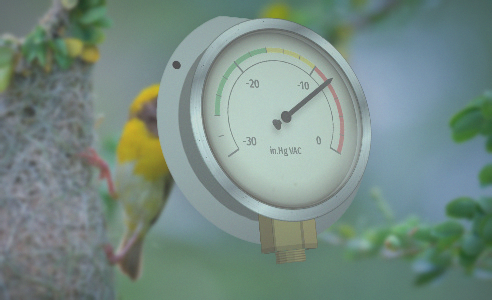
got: -8 inHg
